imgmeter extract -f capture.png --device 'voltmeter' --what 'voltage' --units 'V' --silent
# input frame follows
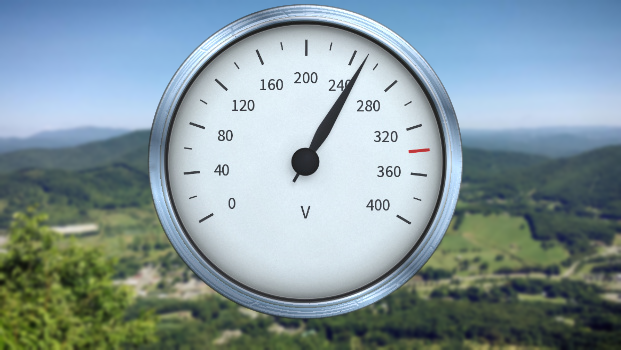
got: 250 V
